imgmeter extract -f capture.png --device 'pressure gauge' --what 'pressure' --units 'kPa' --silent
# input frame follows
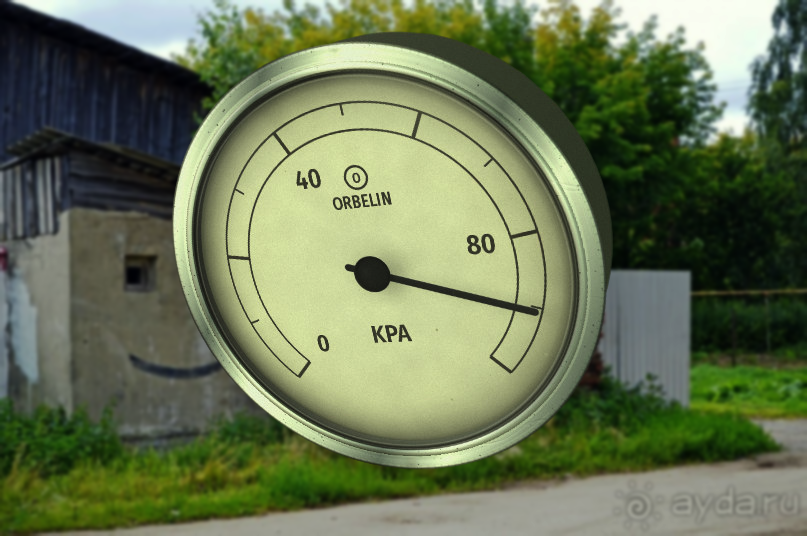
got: 90 kPa
